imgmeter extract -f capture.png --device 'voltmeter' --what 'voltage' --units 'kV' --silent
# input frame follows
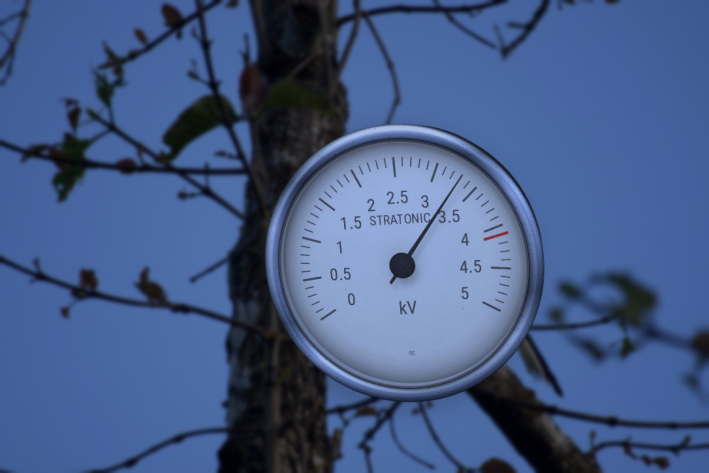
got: 3.3 kV
